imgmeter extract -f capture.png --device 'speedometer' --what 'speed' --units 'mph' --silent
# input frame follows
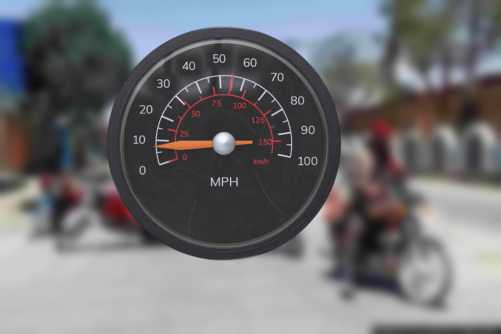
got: 7.5 mph
